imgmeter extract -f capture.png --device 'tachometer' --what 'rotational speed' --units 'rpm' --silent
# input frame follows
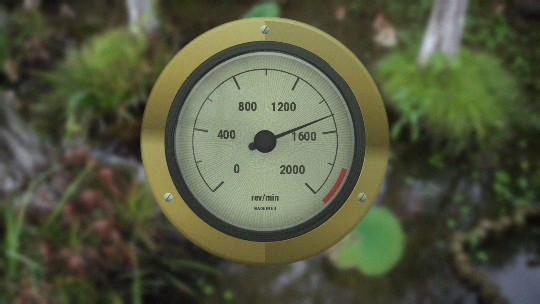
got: 1500 rpm
